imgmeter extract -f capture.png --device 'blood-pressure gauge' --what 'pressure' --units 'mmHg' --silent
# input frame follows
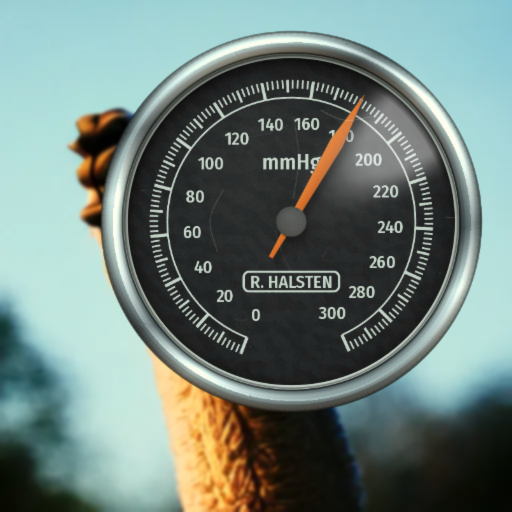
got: 180 mmHg
